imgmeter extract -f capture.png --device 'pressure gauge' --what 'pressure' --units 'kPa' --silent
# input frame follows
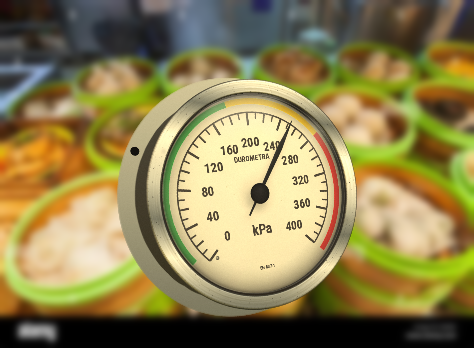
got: 250 kPa
